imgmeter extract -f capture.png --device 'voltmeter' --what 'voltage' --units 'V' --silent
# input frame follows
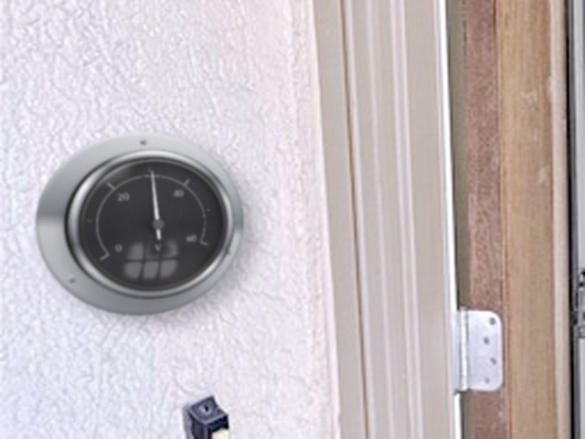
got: 30 V
